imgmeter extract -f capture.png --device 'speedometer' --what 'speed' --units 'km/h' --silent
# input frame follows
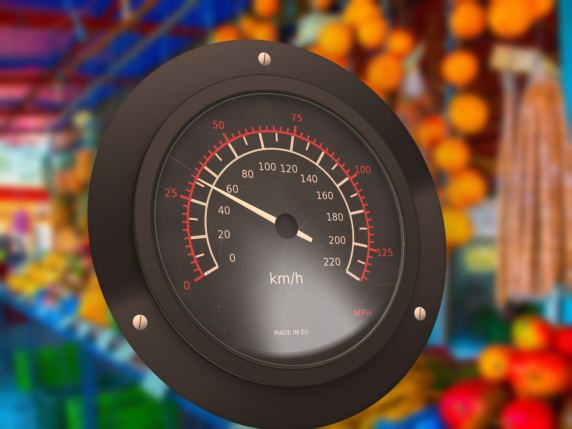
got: 50 km/h
